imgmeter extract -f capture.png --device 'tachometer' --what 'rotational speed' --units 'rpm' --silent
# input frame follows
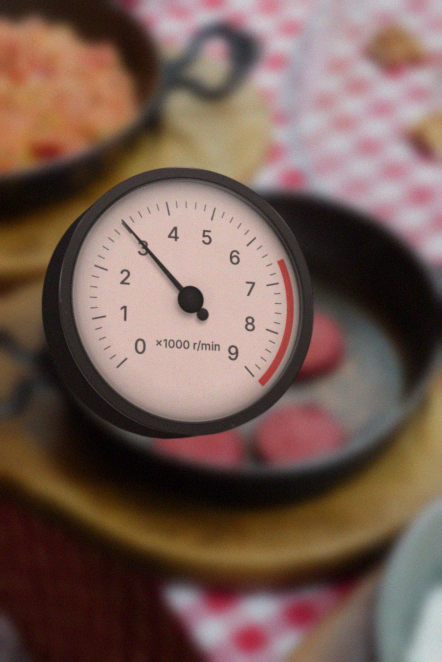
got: 3000 rpm
